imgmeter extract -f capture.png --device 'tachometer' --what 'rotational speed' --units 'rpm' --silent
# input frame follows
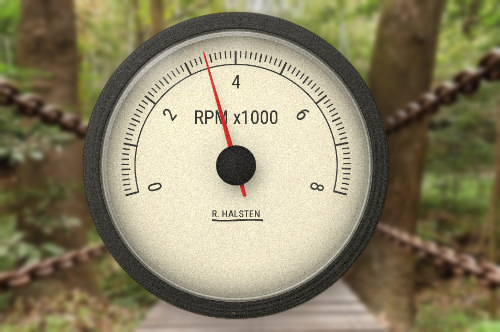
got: 3400 rpm
